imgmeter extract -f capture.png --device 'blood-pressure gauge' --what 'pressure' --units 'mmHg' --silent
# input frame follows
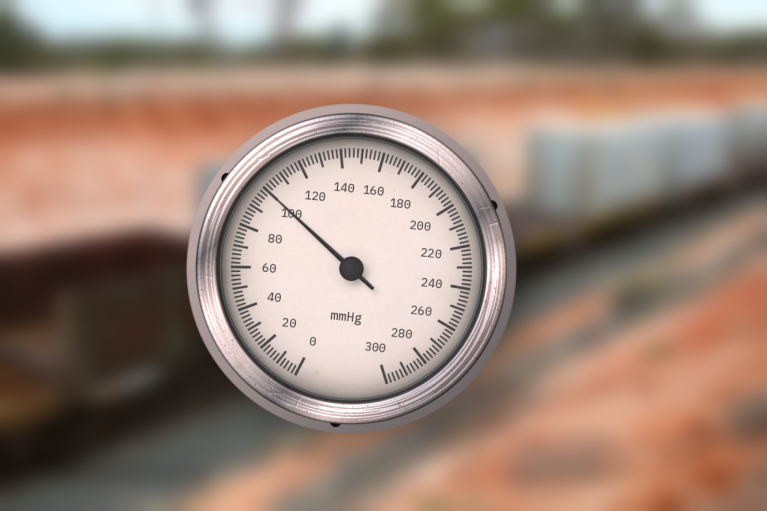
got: 100 mmHg
